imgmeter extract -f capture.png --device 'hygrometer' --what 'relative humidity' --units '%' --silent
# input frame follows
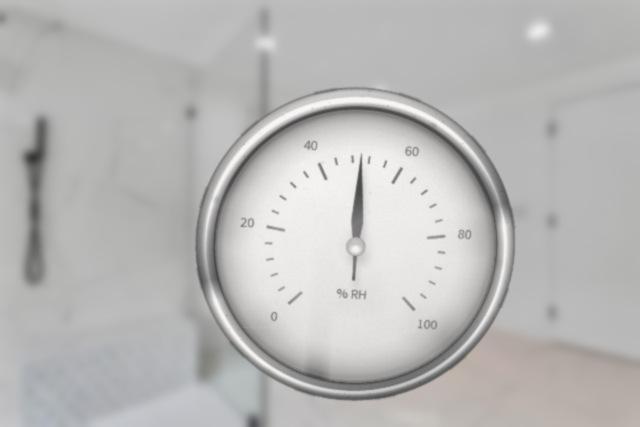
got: 50 %
